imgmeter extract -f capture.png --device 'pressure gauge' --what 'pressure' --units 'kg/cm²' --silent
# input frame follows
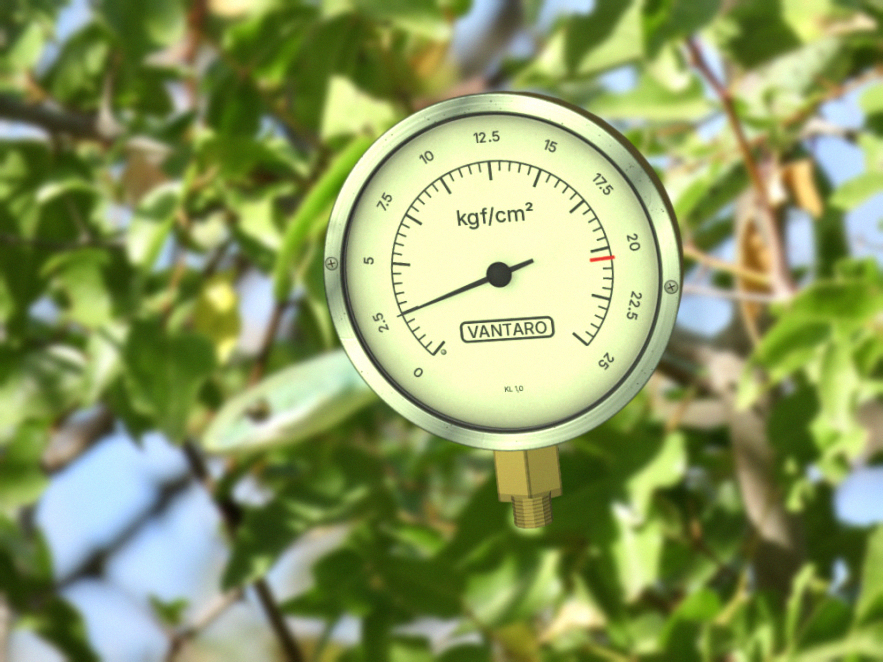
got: 2.5 kg/cm²
